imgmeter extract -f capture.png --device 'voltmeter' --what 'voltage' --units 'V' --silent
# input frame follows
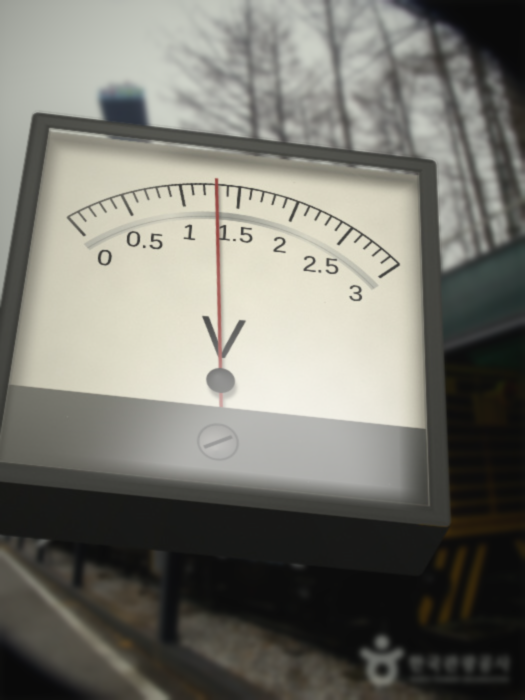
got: 1.3 V
